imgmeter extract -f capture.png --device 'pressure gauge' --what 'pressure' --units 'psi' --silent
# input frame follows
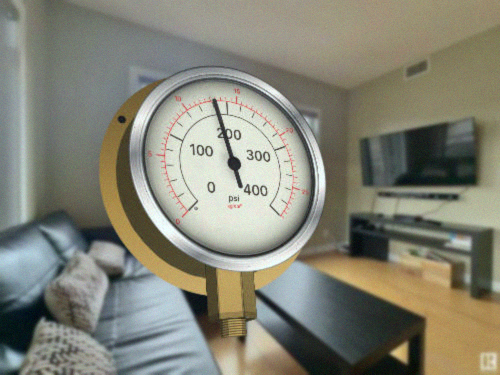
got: 180 psi
